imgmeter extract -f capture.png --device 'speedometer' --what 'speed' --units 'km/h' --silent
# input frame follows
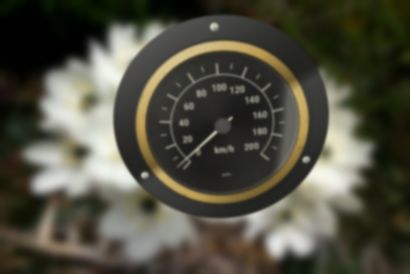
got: 5 km/h
